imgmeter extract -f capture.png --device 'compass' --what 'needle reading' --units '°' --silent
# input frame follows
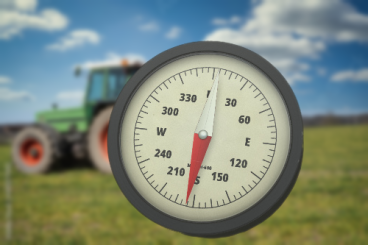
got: 185 °
